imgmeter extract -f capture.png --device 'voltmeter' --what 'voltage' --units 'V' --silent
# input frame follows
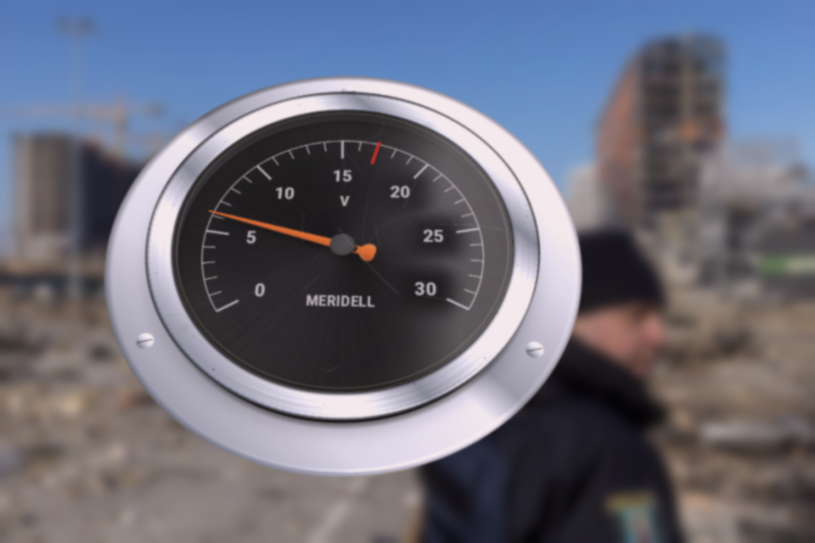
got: 6 V
